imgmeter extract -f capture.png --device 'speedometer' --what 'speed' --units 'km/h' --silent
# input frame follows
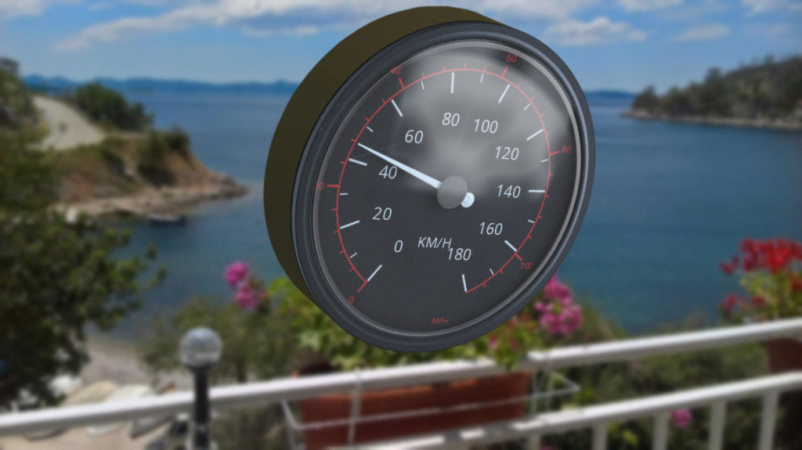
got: 45 km/h
